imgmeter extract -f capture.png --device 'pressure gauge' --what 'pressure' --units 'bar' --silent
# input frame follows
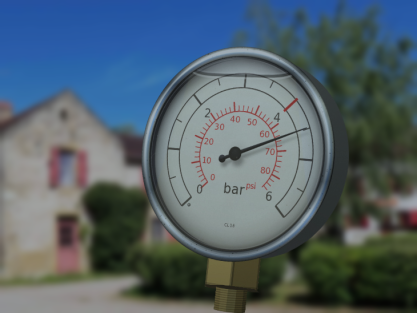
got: 4.5 bar
